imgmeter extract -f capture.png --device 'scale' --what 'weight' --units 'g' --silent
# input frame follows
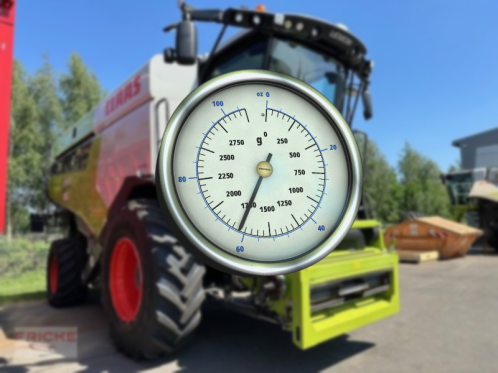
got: 1750 g
